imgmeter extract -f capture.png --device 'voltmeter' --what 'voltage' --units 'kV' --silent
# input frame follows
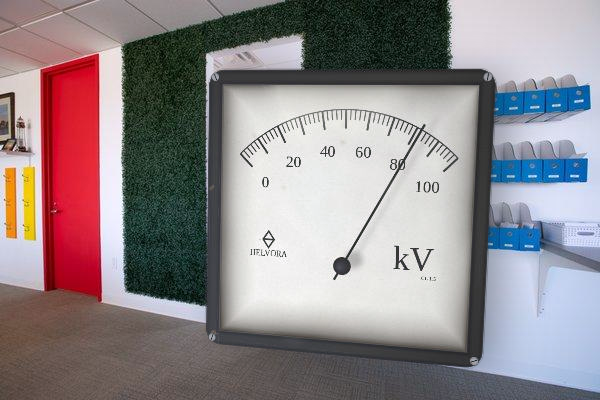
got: 82 kV
